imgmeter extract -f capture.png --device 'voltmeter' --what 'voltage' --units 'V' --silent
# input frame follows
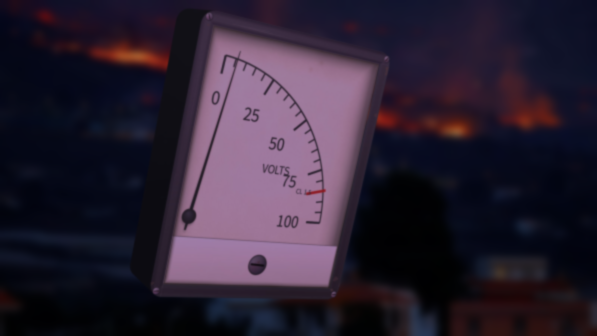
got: 5 V
